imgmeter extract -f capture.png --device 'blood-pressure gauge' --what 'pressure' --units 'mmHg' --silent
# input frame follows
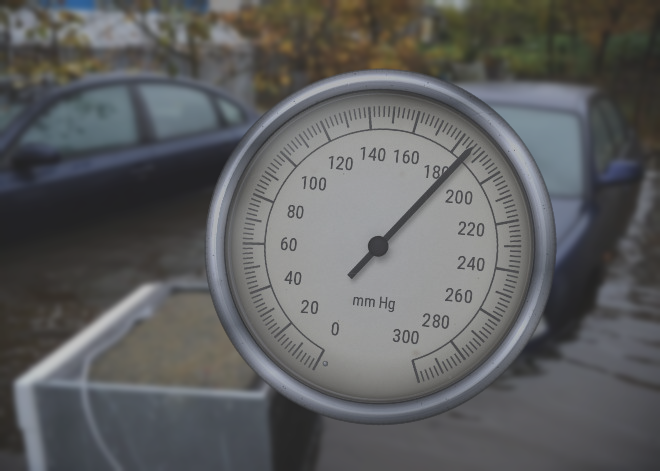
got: 186 mmHg
